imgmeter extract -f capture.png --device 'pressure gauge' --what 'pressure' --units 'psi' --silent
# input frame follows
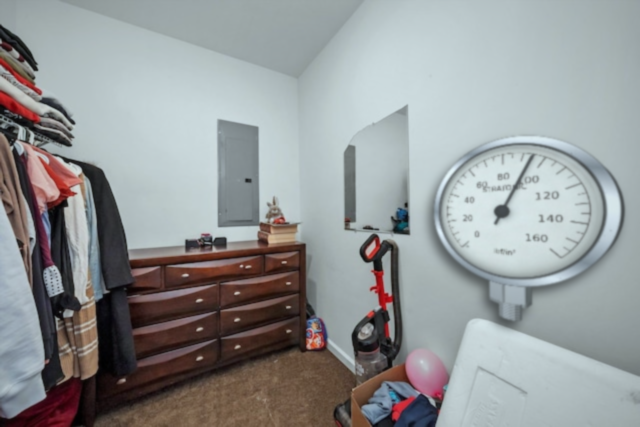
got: 95 psi
